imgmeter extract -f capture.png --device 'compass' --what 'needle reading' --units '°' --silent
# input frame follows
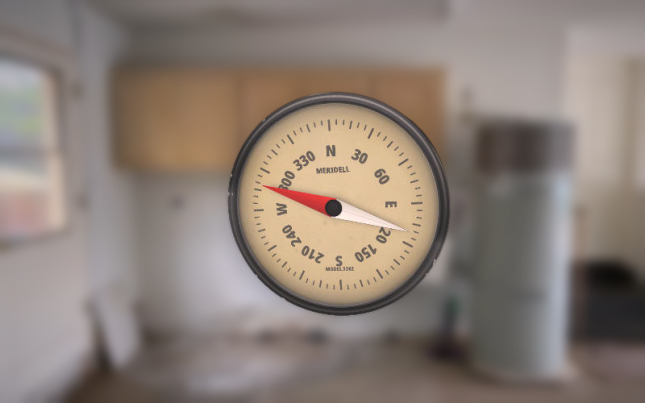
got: 290 °
